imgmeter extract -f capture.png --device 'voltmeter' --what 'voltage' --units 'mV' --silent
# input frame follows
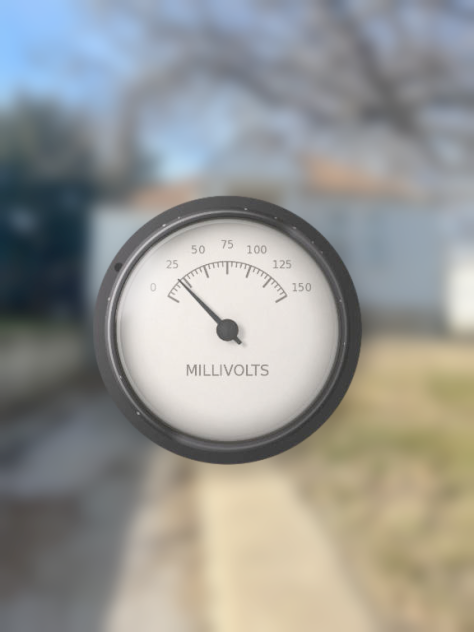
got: 20 mV
